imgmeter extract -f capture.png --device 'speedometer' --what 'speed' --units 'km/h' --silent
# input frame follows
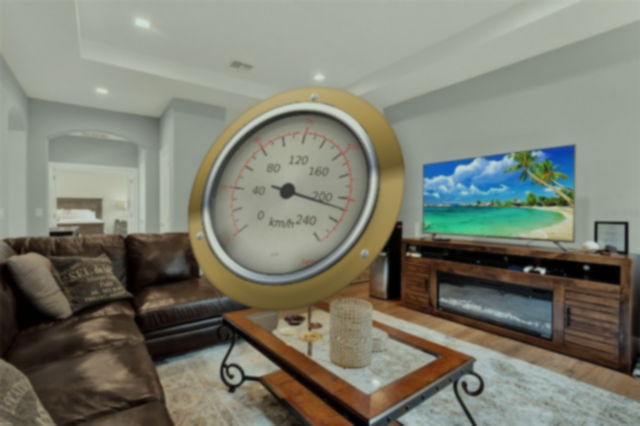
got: 210 km/h
